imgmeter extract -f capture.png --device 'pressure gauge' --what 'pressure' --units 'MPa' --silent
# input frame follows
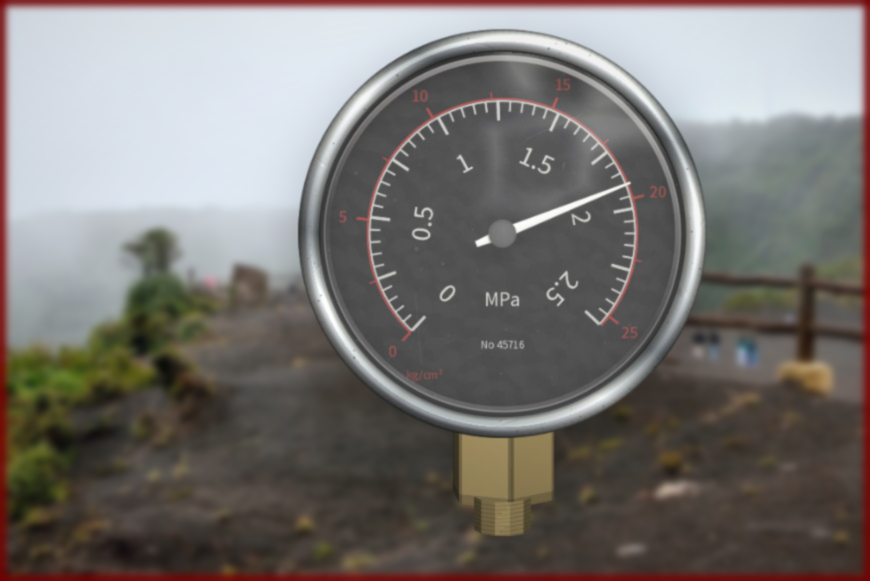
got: 1.9 MPa
